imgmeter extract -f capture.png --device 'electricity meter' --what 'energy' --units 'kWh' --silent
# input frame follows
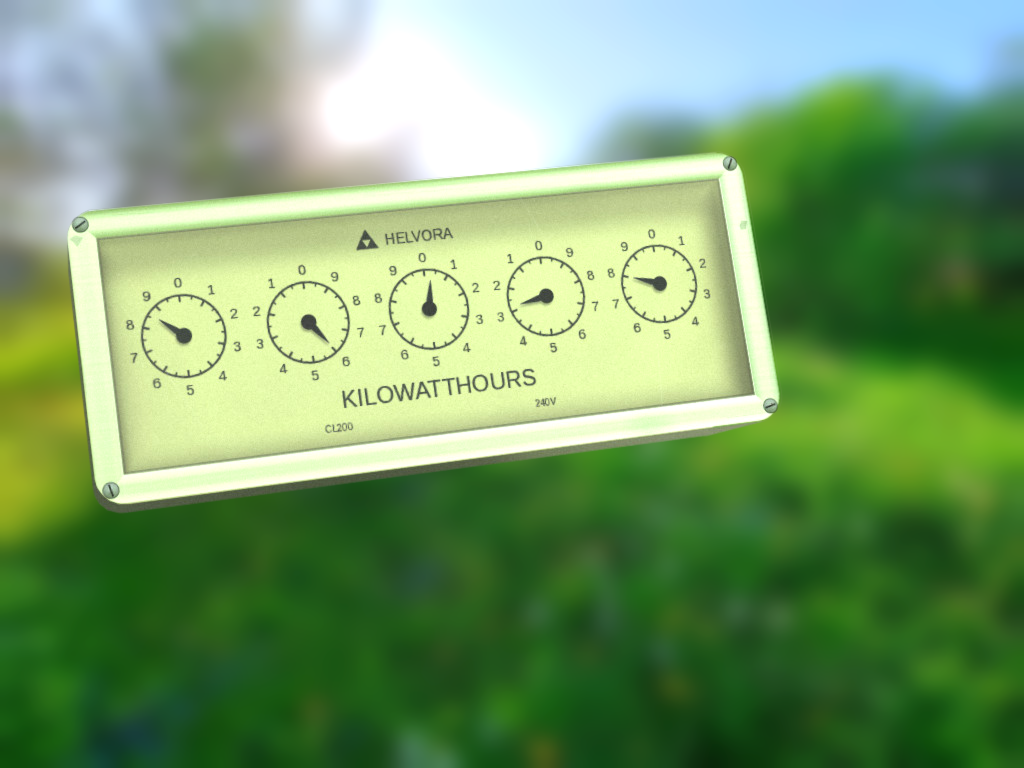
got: 86028 kWh
